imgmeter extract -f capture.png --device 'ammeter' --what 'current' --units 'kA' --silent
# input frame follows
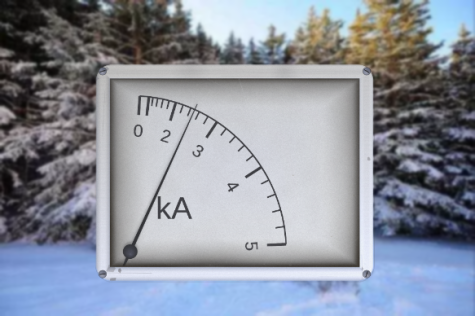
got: 2.5 kA
